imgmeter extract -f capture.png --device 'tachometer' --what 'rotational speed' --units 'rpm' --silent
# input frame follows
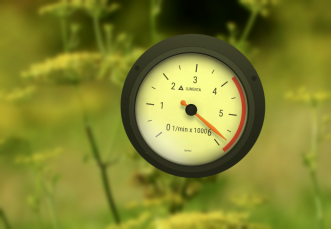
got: 5750 rpm
